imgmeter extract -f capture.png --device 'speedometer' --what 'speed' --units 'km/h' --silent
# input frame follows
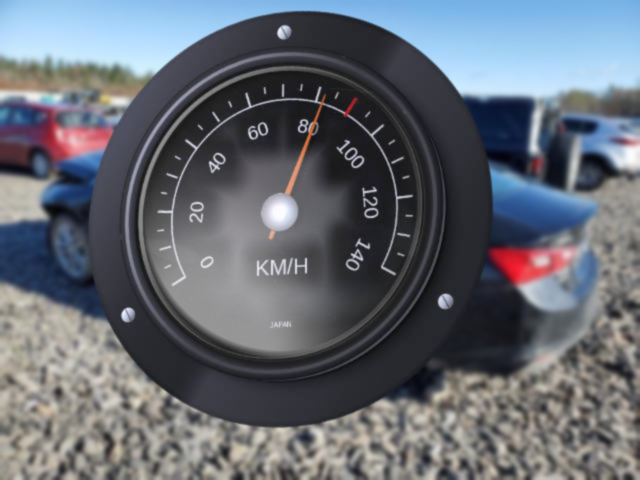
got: 82.5 km/h
